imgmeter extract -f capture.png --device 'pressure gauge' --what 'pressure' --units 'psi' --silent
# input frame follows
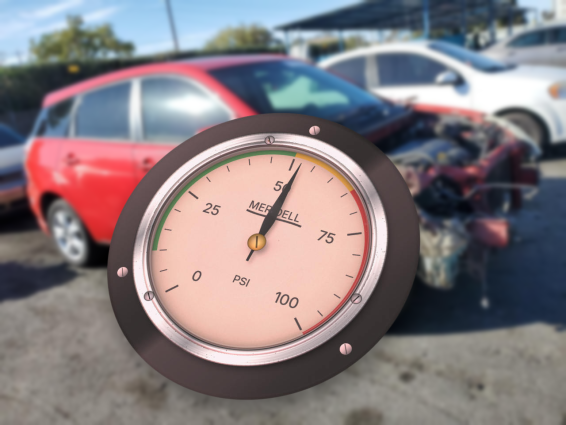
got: 52.5 psi
